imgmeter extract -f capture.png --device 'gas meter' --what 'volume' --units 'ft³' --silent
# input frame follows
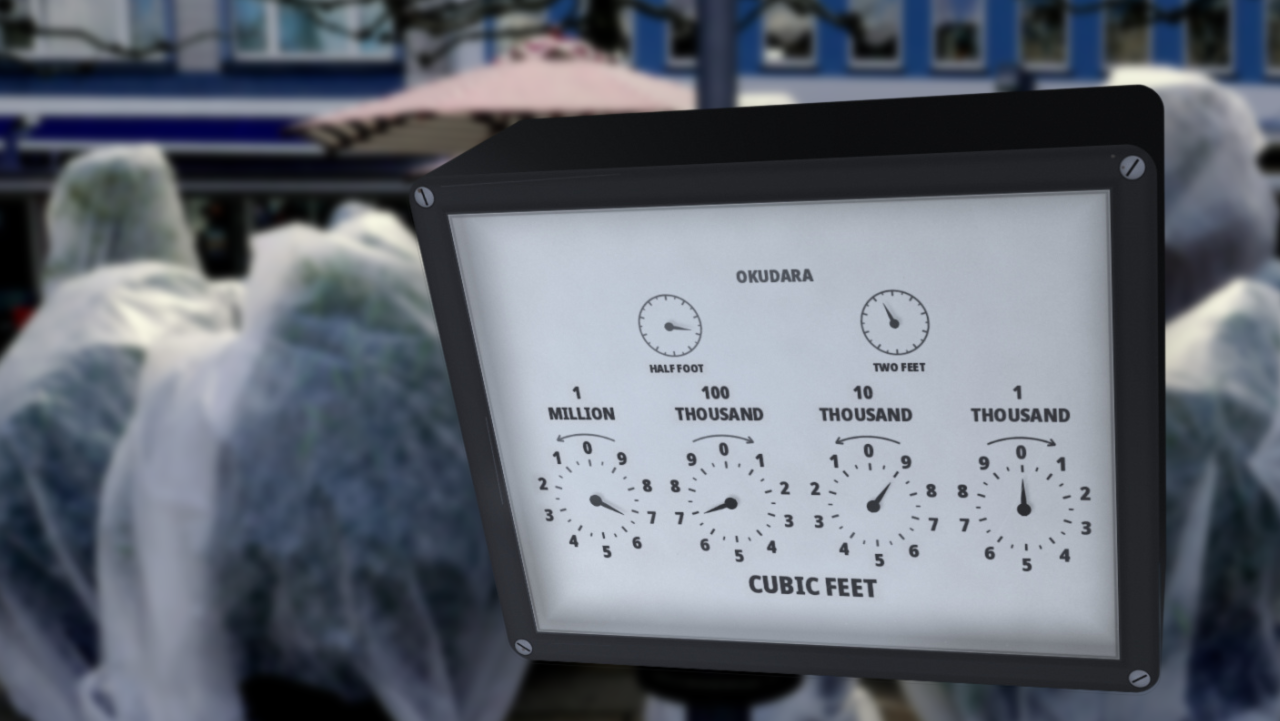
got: 669000 ft³
